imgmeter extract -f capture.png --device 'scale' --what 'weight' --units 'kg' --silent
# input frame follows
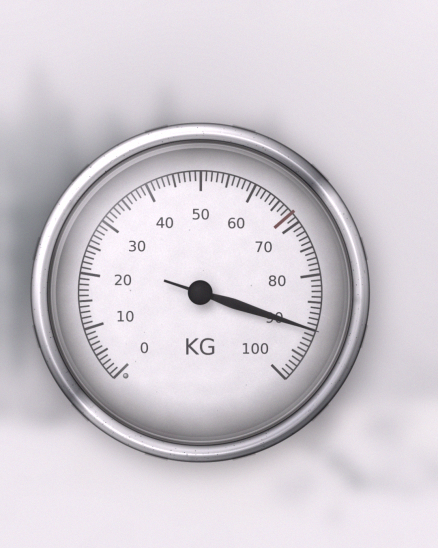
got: 90 kg
